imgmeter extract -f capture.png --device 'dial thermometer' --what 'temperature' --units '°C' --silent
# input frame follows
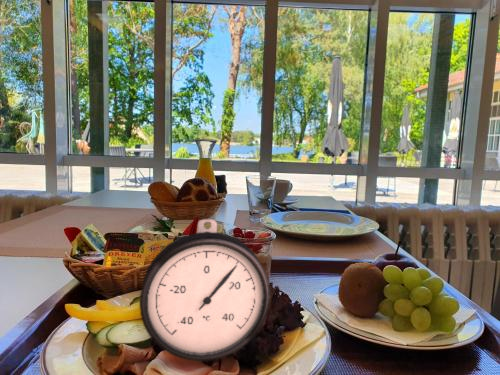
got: 12 °C
